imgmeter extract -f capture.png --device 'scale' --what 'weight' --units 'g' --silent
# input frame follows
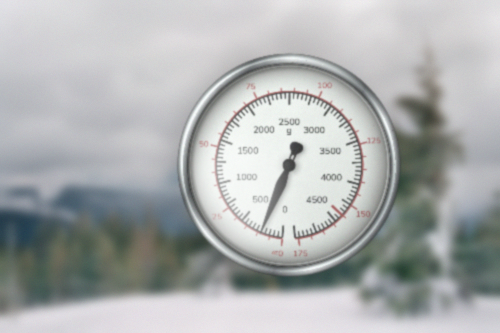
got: 250 g
